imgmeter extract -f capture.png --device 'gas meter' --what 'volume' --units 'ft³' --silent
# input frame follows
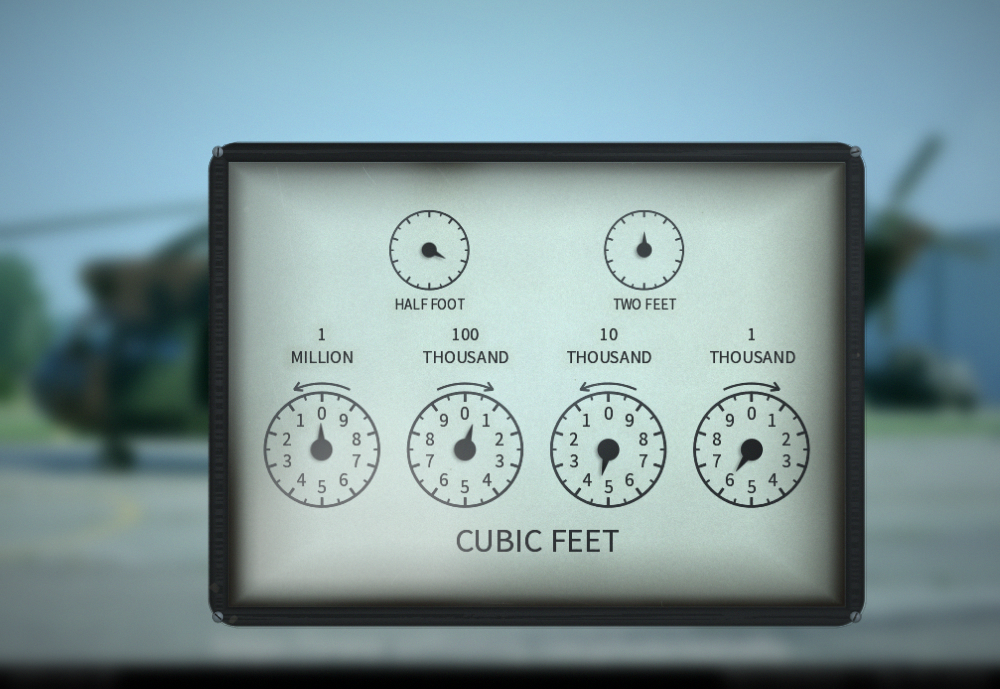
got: 4600 ft³
